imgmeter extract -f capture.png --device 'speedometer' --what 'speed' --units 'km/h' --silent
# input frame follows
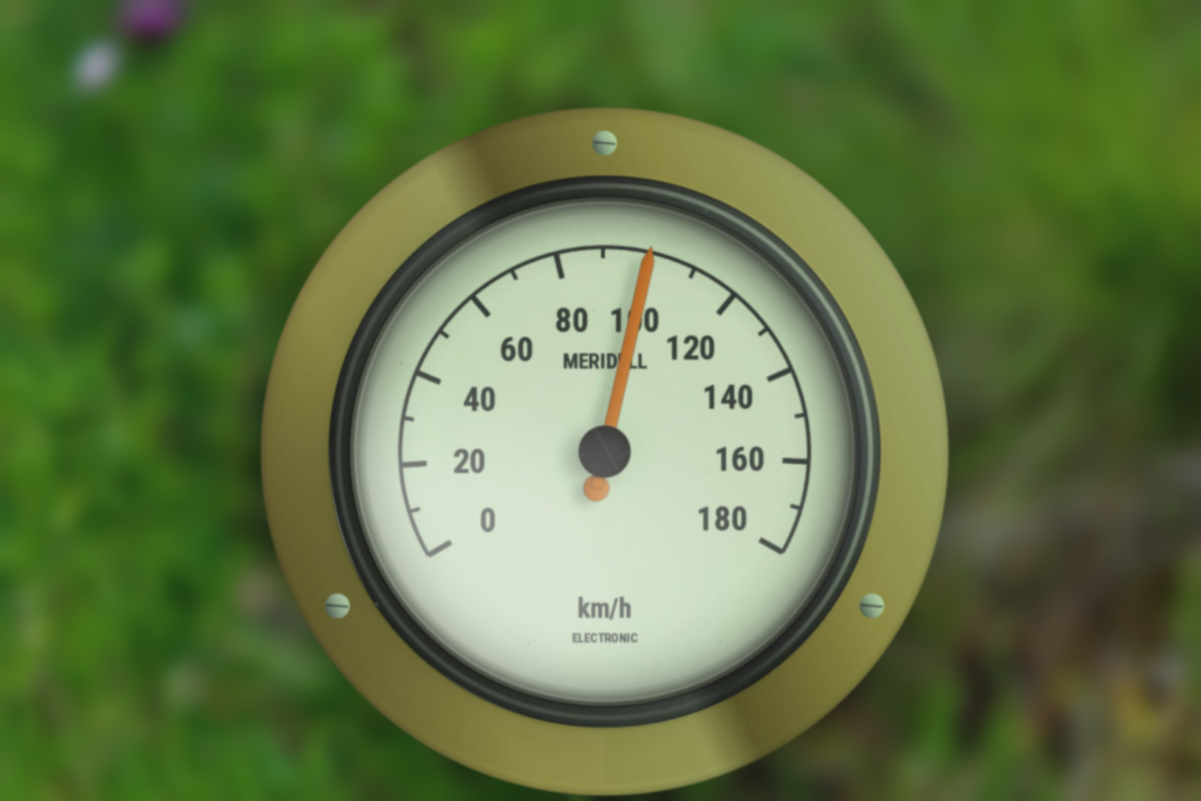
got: 100 km/h
